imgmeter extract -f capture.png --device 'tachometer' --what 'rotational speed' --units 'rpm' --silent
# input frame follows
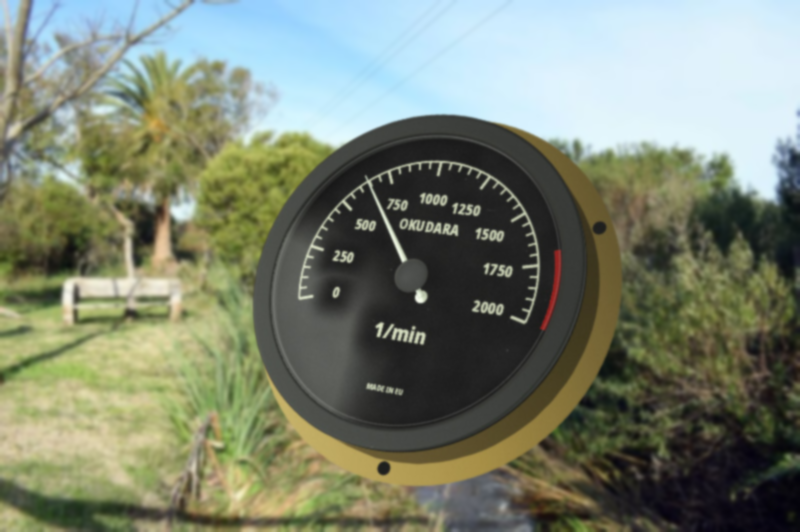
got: 650 rpm
